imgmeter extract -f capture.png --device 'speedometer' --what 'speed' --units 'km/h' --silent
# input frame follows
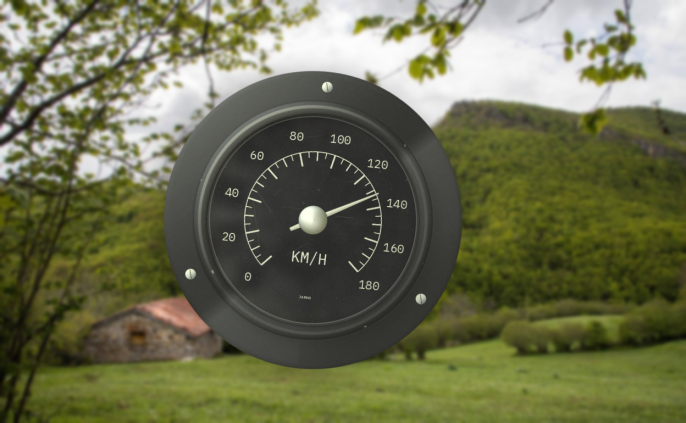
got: 132.5 km/h
